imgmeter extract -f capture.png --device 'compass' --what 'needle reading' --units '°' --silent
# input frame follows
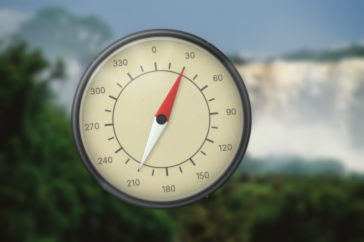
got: 30 °
